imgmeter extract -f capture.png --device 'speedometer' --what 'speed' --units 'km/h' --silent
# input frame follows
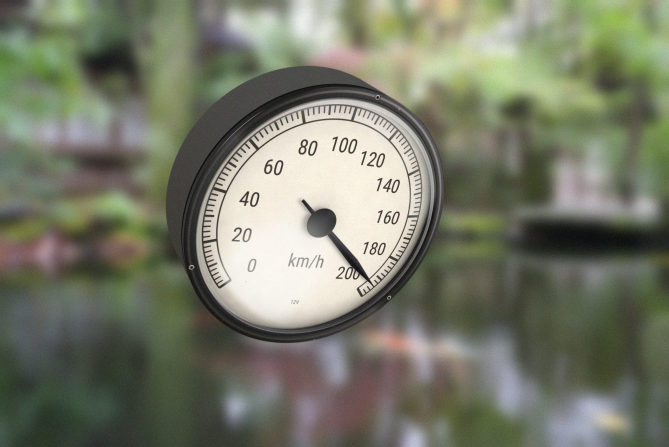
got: 194 km/h
